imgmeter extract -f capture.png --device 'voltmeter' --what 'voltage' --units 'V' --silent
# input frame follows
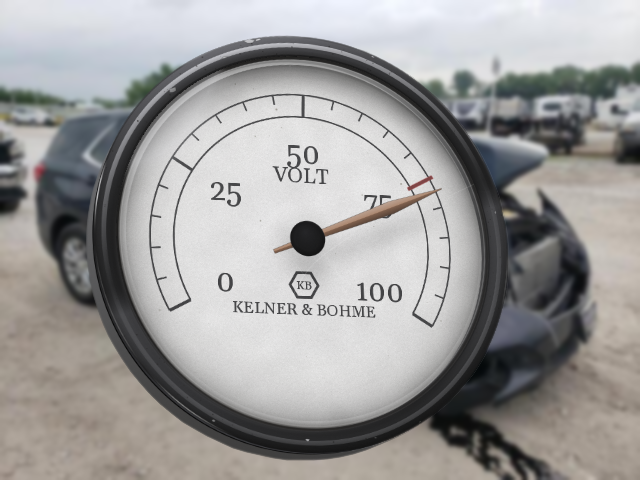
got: 77.5 V
